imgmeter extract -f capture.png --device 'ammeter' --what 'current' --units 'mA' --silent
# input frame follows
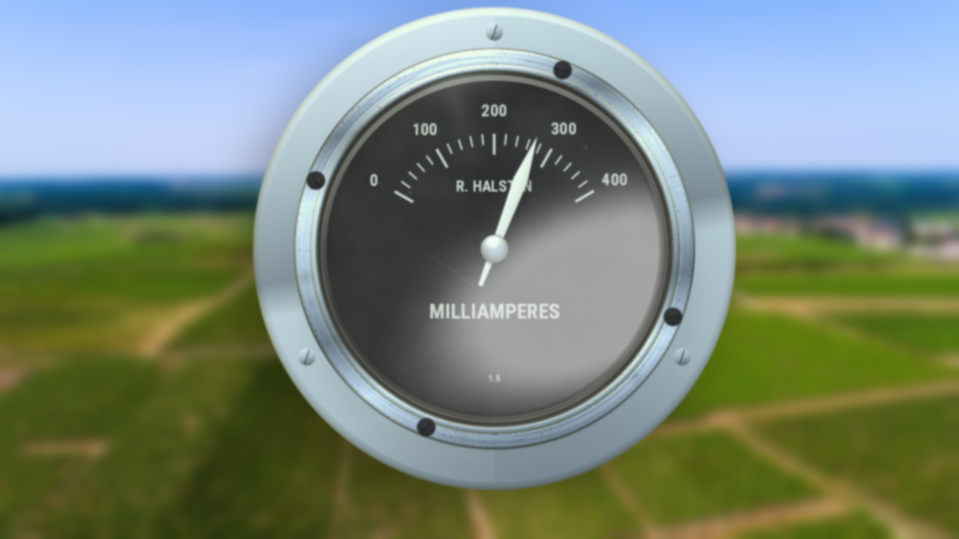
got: 270 mA
